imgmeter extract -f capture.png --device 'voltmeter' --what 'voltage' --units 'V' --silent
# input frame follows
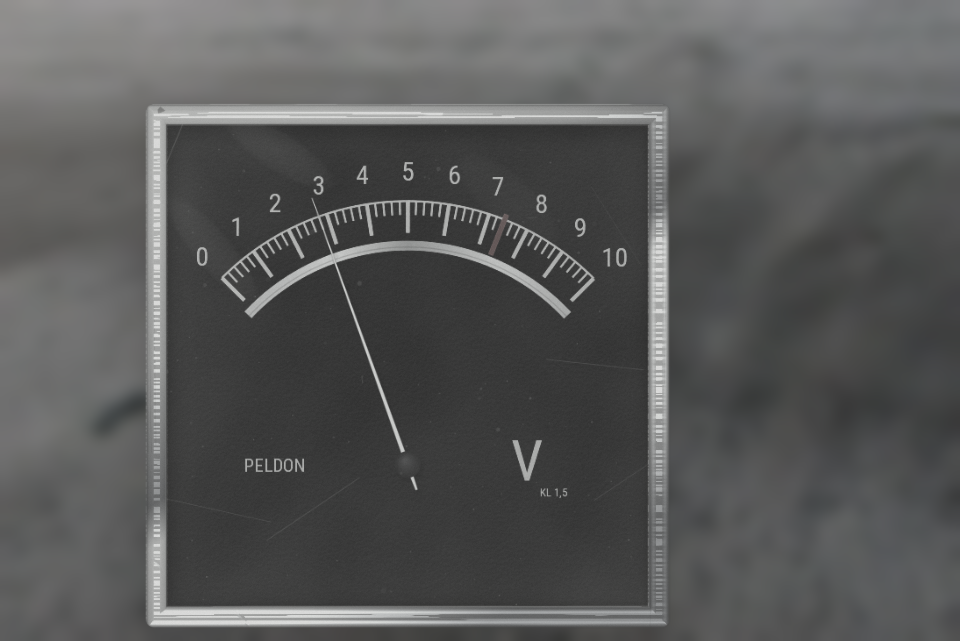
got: 2.8 V
